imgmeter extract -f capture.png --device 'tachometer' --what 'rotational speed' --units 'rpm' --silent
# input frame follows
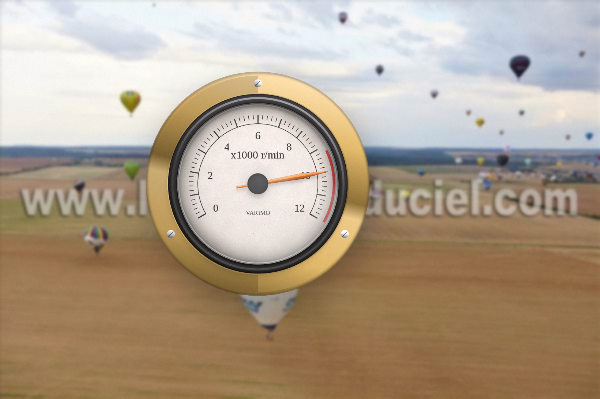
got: 10000 rpm
